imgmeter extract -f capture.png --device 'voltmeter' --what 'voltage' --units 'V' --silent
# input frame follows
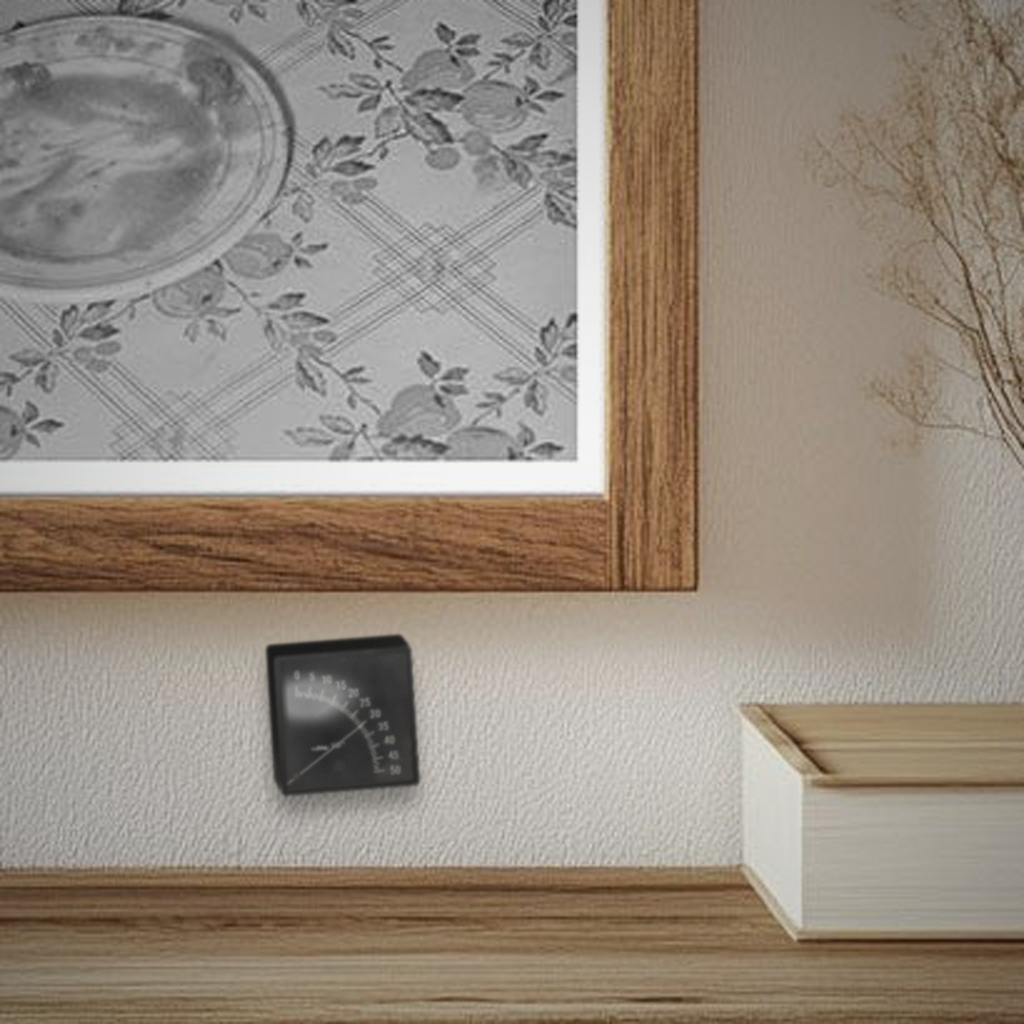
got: 30 V
